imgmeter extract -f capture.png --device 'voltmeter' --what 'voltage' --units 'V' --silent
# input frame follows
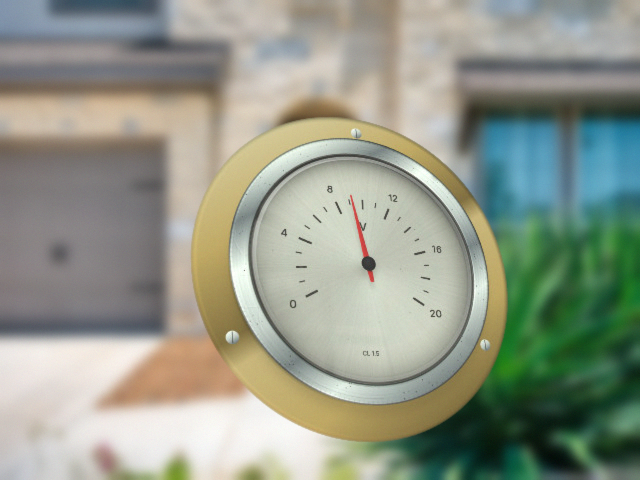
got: 9 V
